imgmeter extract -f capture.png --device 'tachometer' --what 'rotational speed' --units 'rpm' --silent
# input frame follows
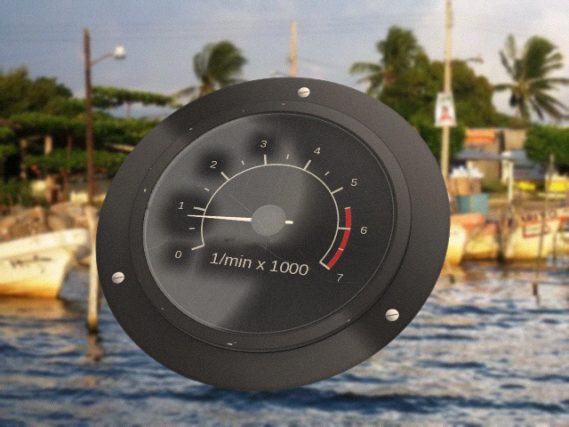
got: 750 rpm
